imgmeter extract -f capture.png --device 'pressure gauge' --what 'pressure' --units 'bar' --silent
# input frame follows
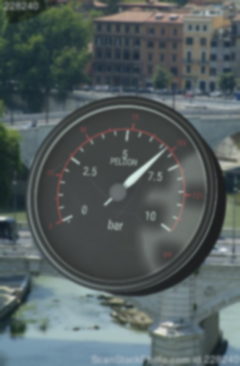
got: 6.75 bar
